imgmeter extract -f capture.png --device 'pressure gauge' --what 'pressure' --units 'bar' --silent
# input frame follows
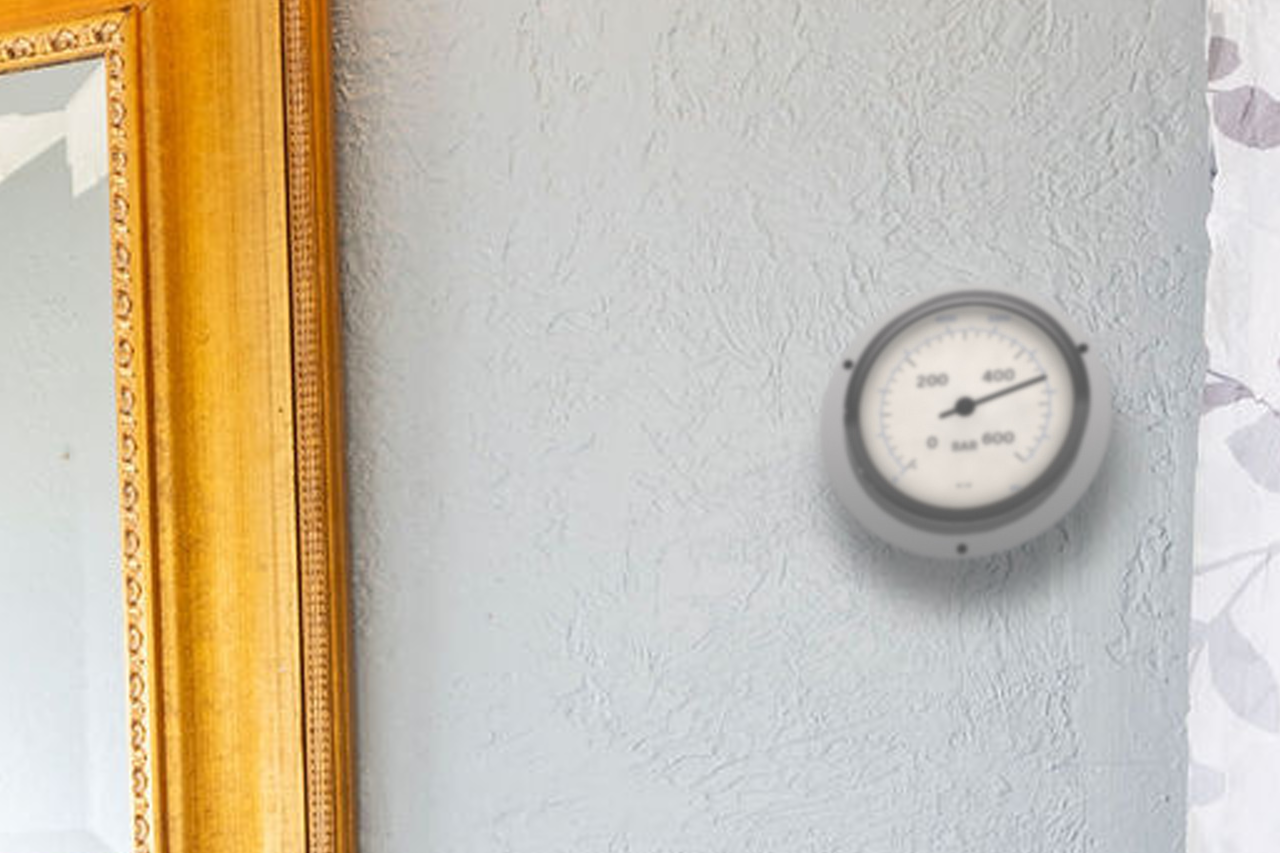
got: 460 bar
